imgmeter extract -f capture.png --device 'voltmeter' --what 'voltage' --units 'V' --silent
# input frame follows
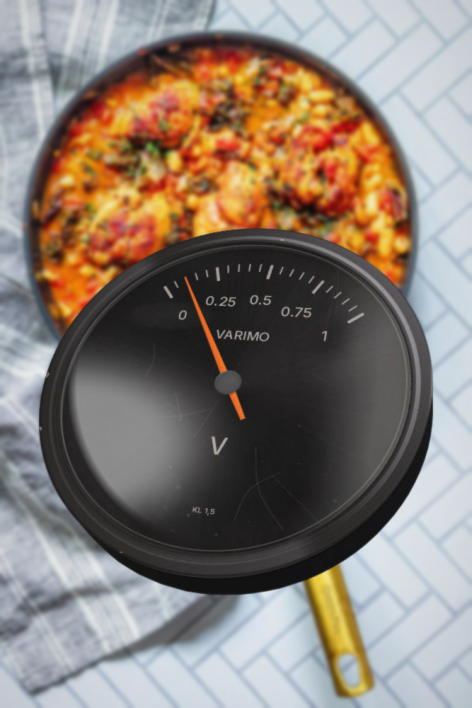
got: 0.1 V
